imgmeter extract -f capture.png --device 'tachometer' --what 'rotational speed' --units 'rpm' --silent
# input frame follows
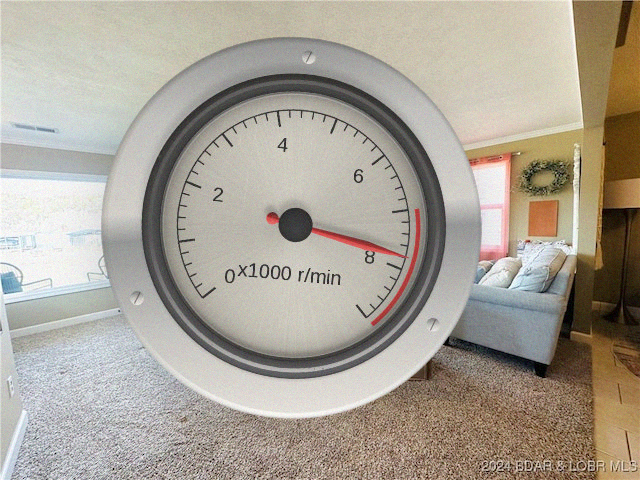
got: 7800 rpm
